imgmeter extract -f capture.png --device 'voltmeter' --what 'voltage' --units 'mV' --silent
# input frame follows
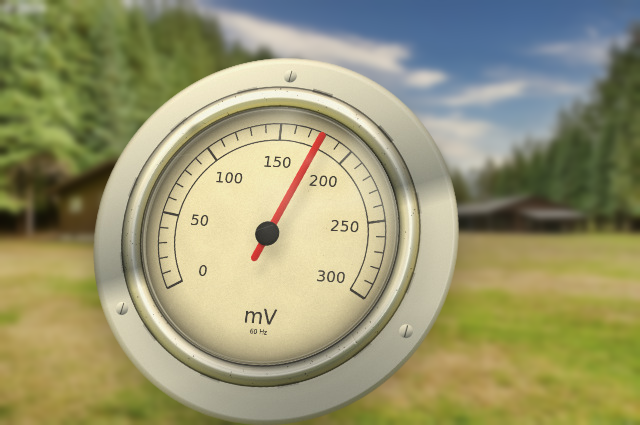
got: 180 mV
